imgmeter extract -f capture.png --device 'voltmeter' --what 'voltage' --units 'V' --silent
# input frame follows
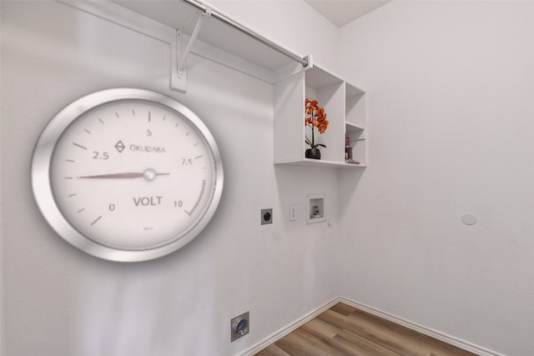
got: 1.5 V
